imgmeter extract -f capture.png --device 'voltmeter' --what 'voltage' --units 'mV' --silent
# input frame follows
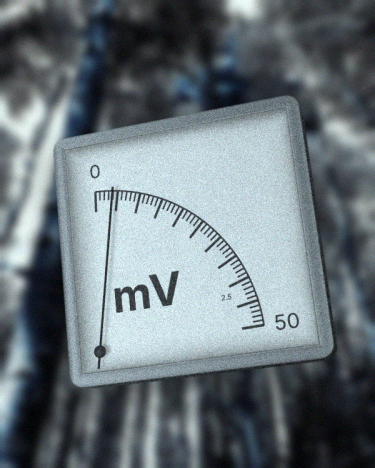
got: 4 mV
